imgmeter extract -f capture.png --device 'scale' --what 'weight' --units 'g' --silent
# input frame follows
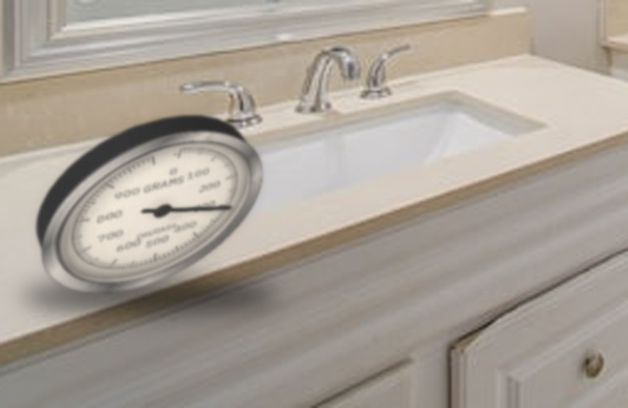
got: 300 g
